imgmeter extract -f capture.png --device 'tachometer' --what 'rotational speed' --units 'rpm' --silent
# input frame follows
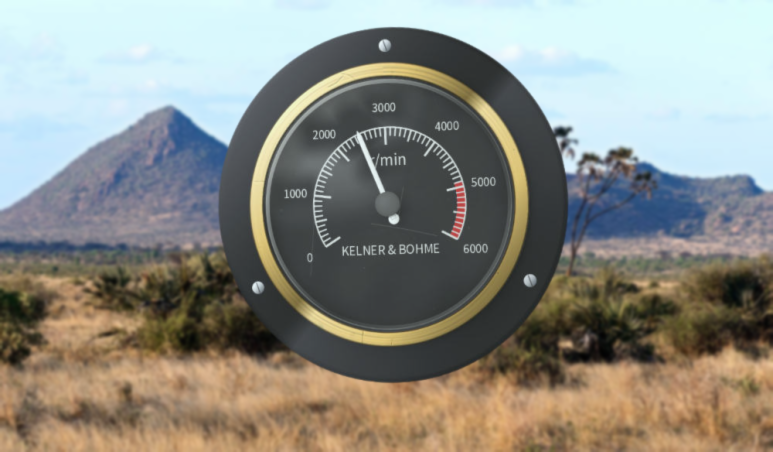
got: 2500 rpm
